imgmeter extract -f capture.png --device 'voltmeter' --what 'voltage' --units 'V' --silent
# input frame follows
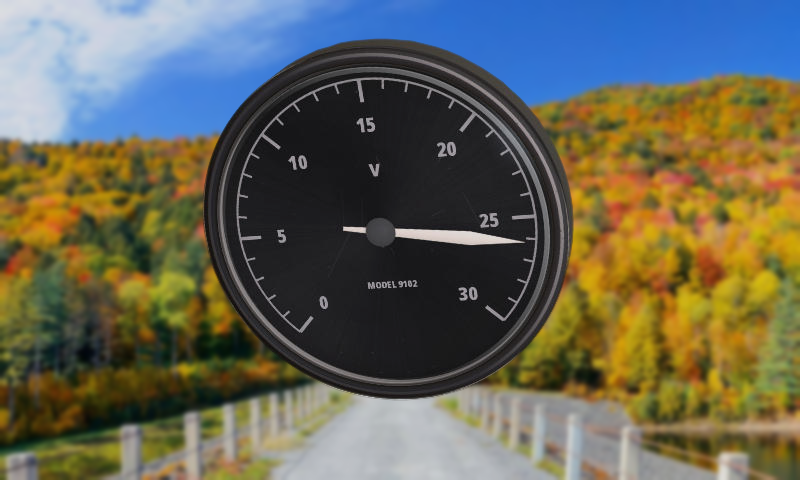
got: 26 V
